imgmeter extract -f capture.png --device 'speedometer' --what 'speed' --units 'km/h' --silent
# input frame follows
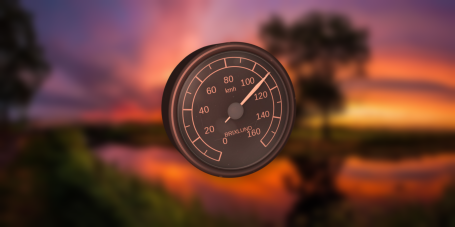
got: 110 km/h
